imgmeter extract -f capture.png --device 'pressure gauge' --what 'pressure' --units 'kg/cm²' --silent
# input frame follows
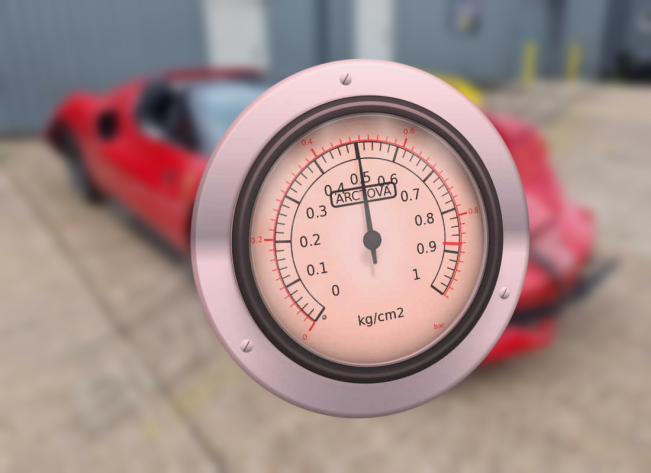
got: 0.5 kg/cm²
